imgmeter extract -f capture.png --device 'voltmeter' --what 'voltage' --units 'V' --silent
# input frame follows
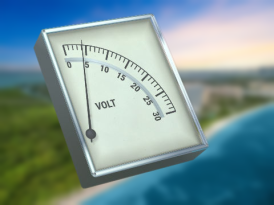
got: 4 V
